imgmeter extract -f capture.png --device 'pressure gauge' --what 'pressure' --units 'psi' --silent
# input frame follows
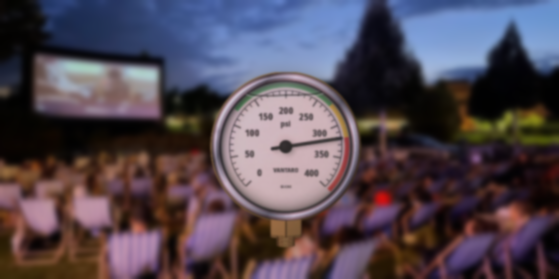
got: 320 psi
